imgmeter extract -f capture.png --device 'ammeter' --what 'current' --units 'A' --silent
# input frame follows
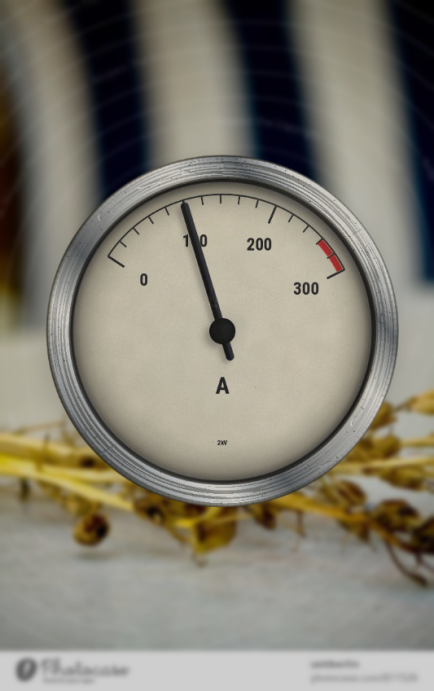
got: 100 A
